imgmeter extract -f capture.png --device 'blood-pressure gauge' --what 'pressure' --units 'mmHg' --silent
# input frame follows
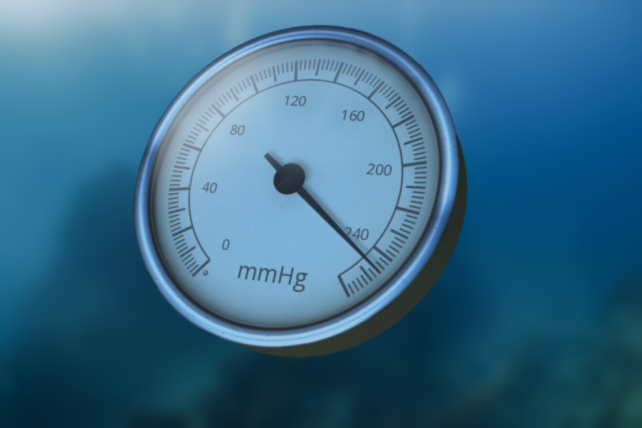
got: 246 mmHg
